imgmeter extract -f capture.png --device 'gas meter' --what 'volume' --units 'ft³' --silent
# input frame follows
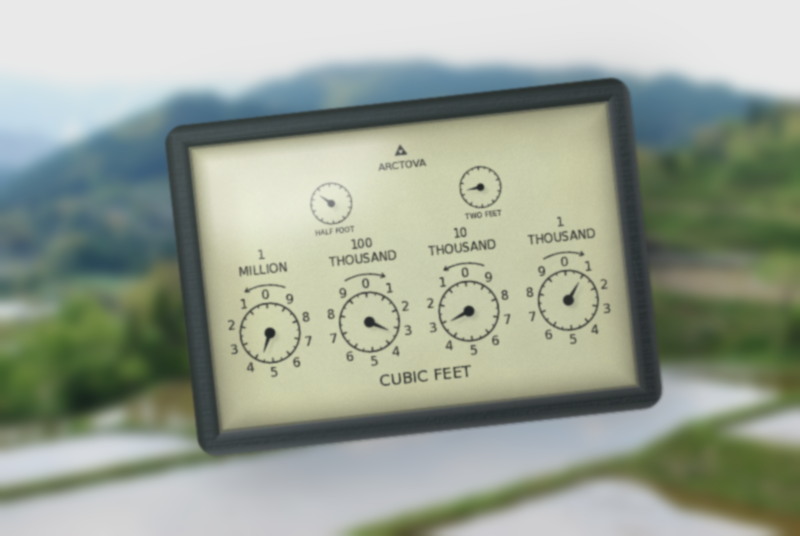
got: 433100 ft³
